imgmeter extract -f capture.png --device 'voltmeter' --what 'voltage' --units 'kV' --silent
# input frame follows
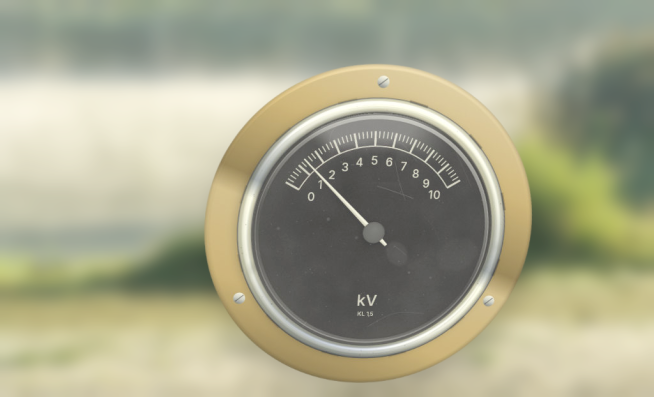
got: 1.4 kV
